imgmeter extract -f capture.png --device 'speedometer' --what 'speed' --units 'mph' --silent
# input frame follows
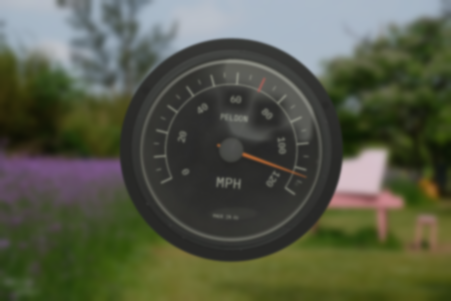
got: 112.5 mph
